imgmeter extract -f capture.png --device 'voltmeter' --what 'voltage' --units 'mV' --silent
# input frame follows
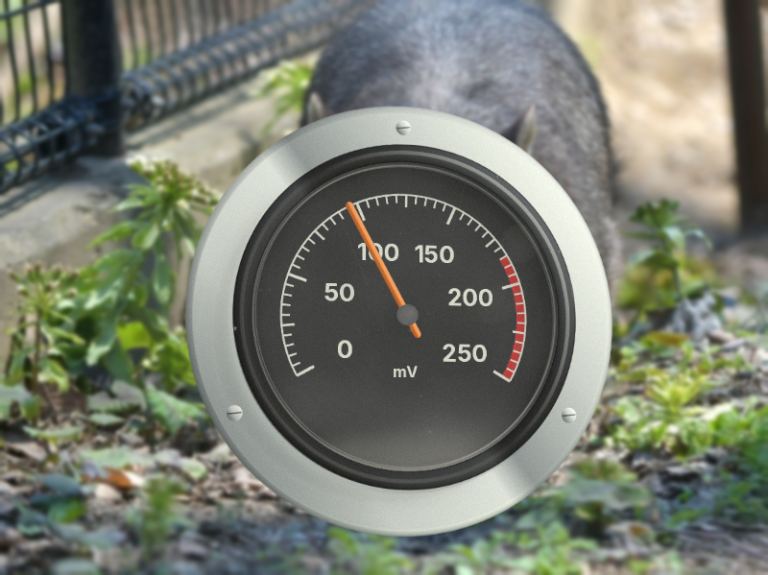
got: 95 mV
